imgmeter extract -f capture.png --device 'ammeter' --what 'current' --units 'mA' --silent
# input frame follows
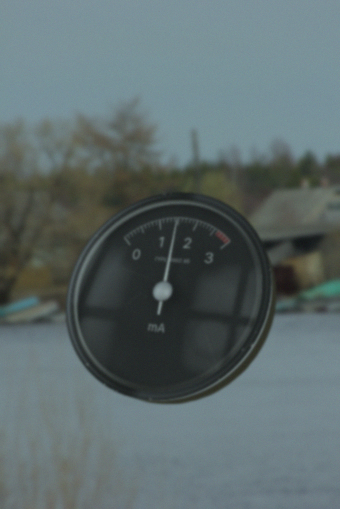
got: 1.5 mA
